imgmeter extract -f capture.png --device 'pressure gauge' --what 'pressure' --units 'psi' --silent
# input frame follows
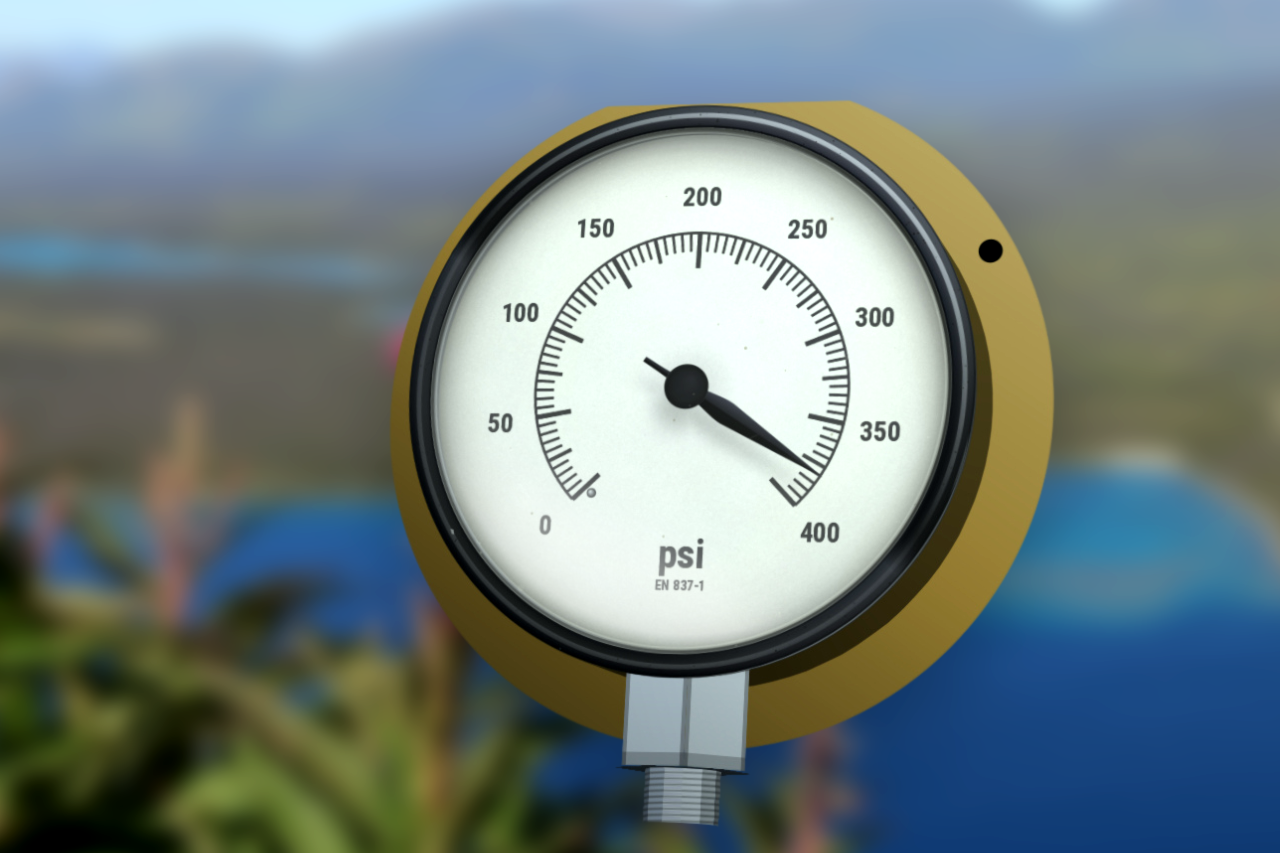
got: 380 psi
